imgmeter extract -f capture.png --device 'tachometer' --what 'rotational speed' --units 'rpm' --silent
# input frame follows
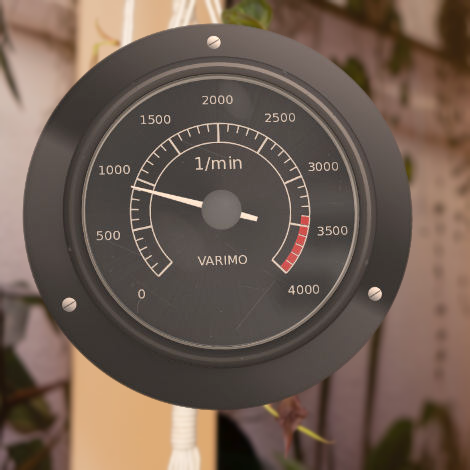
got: 900 rpm
